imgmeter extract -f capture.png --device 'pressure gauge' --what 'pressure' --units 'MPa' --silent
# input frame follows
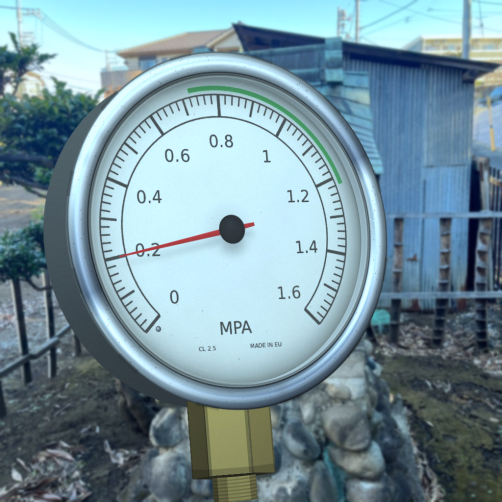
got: 0.2 MPa
